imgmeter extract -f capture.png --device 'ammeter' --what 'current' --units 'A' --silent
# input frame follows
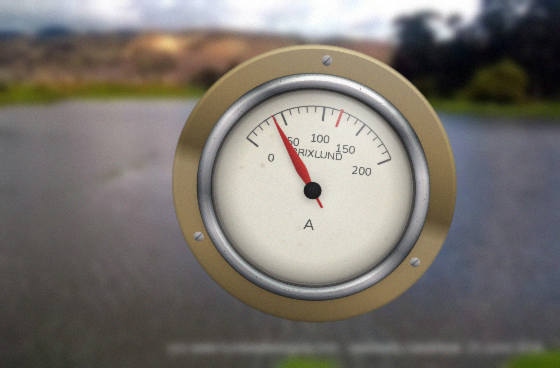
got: 40 A
